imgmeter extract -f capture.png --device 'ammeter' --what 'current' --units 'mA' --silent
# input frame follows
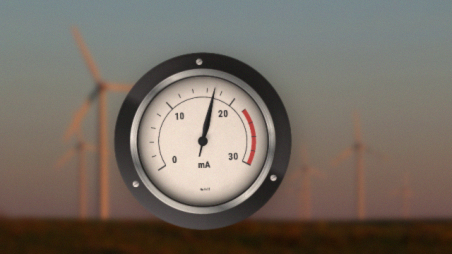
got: 17 mA
